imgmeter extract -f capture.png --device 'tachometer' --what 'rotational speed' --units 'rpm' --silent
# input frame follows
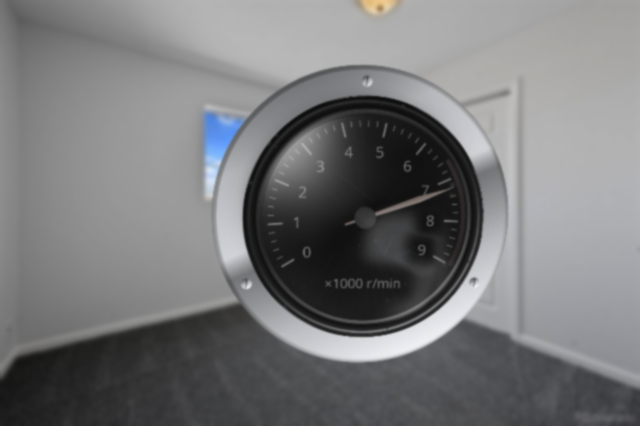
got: 7200 rpm
